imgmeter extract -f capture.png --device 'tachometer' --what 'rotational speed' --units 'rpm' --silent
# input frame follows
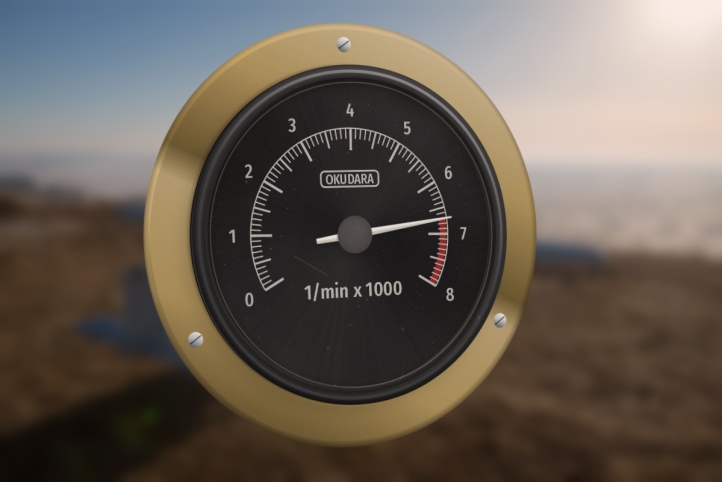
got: 6700 rpm
